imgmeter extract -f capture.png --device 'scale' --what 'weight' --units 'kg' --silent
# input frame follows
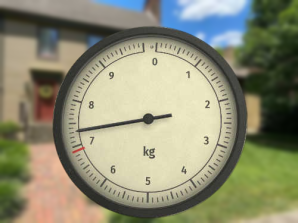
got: 7.3 kg
